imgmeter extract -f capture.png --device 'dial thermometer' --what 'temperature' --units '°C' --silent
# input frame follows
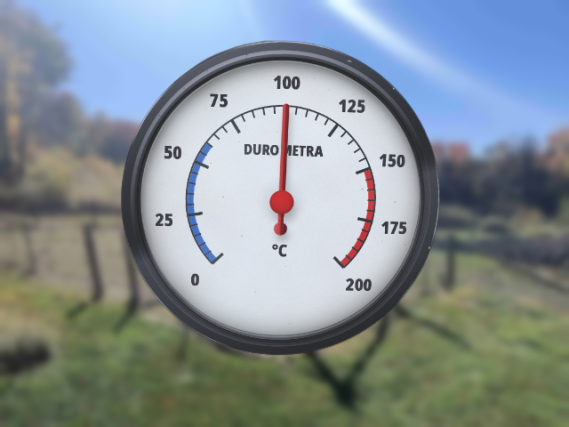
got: 100 °C
